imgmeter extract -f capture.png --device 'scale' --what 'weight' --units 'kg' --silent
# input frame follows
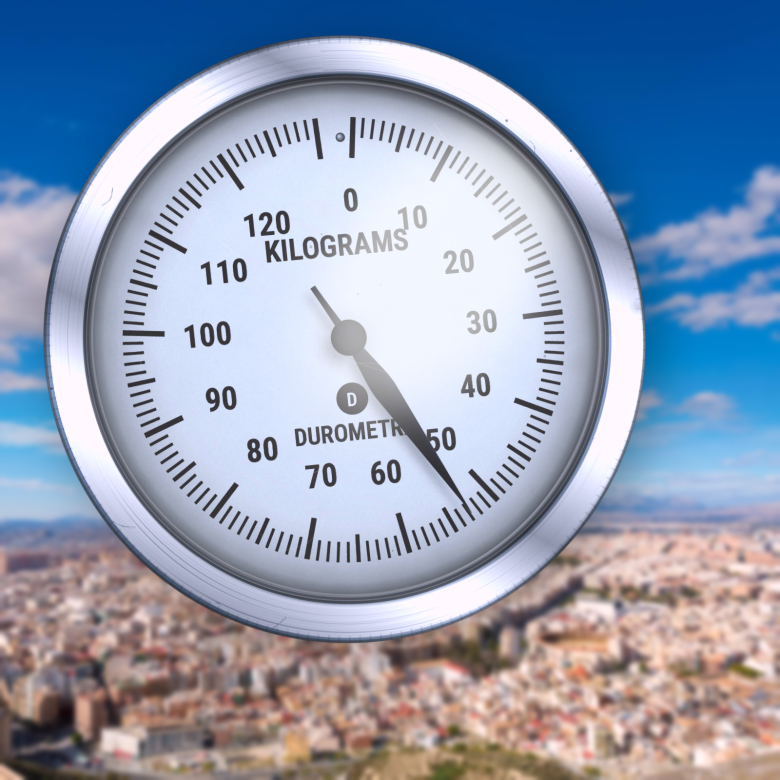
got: 53 kg
